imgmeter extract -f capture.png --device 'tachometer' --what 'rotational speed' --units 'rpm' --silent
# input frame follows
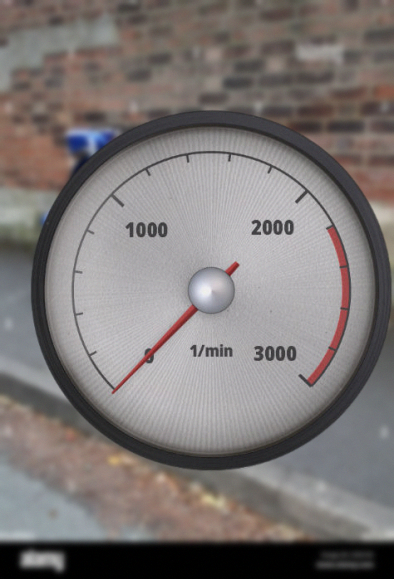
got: 0 rpm
